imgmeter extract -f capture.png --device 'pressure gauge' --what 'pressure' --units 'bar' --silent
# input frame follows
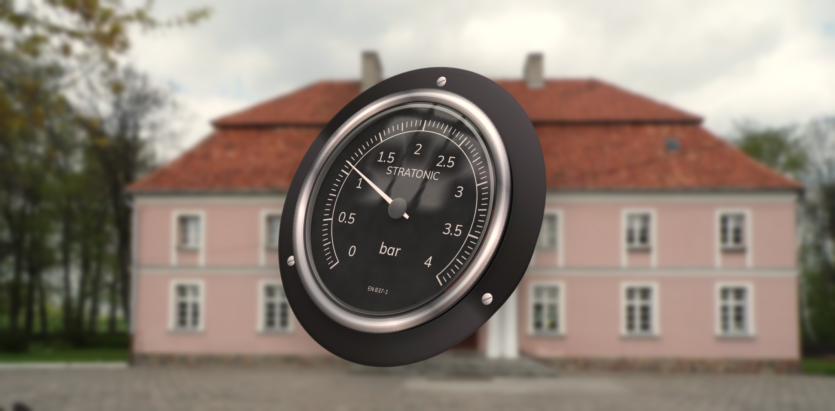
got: 1.1 bar
